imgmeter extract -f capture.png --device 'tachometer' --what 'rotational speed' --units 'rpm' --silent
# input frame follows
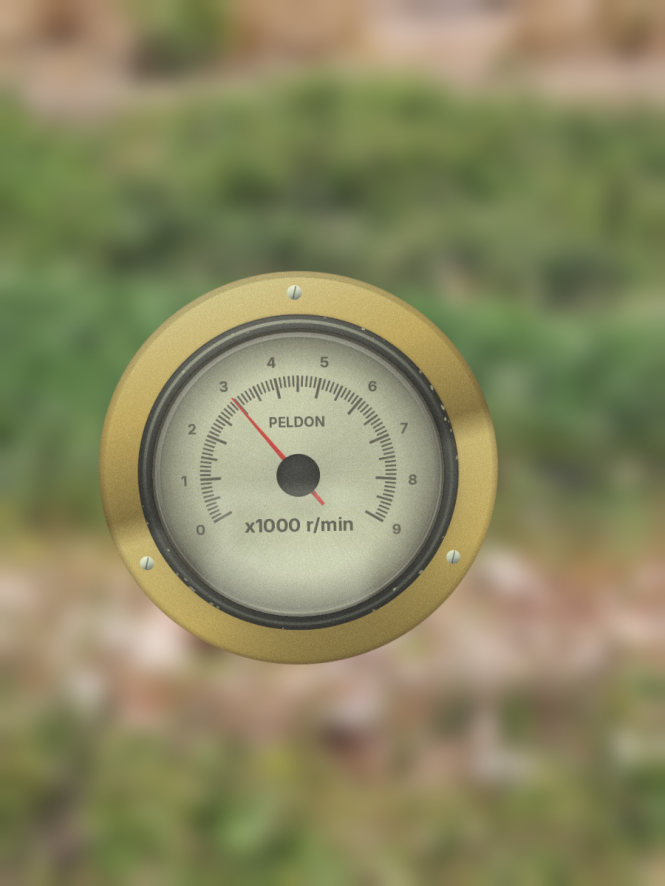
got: 3000 rpm
